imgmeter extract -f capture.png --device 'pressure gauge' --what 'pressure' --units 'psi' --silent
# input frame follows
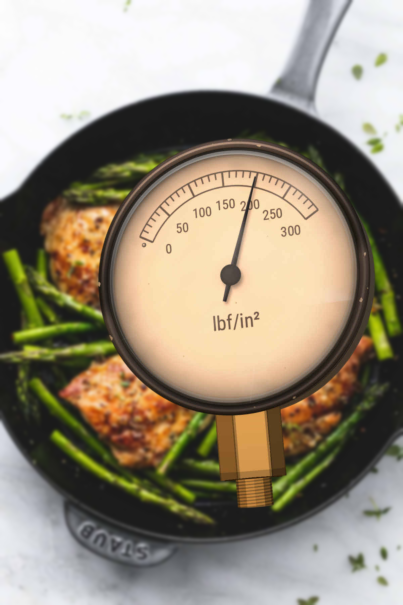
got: 200 psi
